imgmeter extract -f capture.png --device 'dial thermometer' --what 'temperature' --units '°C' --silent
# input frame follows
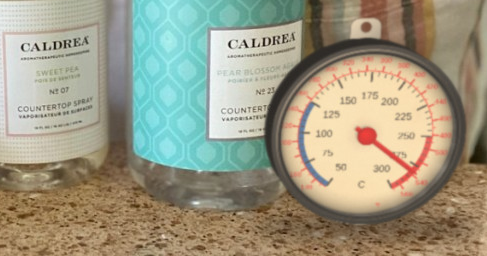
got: 280 °C
